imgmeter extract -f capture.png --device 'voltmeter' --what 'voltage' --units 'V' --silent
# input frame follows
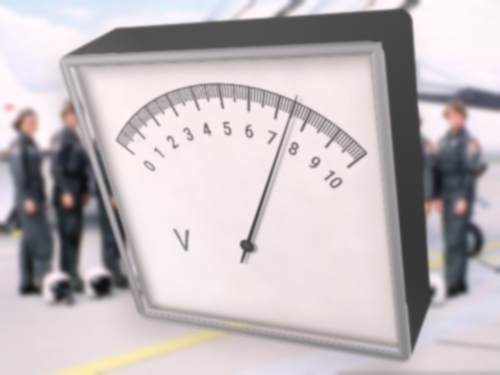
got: 7.5 V
